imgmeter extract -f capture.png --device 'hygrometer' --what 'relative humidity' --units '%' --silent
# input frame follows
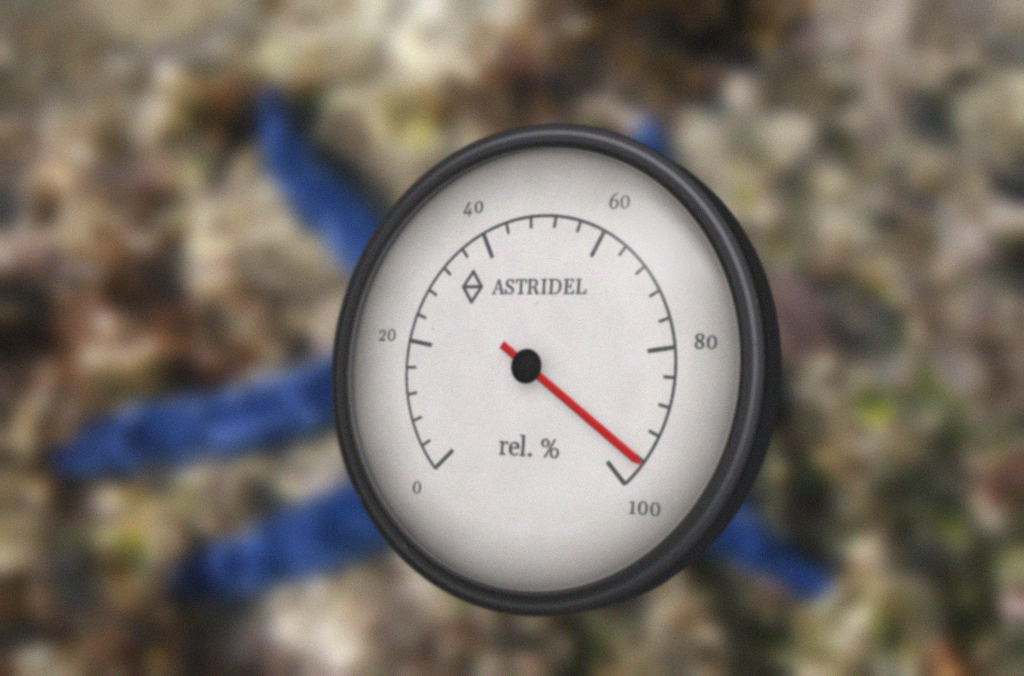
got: 96 %
